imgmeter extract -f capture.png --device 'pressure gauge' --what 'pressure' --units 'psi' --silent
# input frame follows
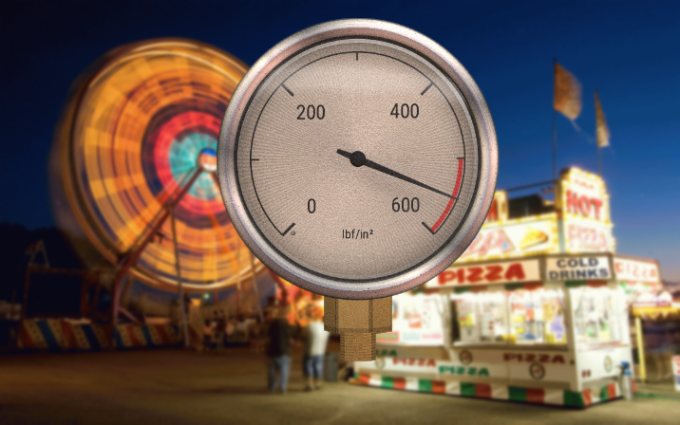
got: 550 psi
